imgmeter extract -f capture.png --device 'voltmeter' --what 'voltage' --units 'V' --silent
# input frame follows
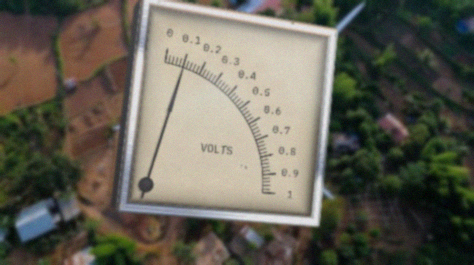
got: 0.1 V
